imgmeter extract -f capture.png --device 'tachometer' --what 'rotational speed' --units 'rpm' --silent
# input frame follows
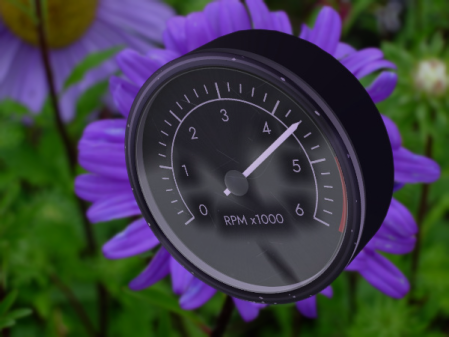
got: 4400 rpm
